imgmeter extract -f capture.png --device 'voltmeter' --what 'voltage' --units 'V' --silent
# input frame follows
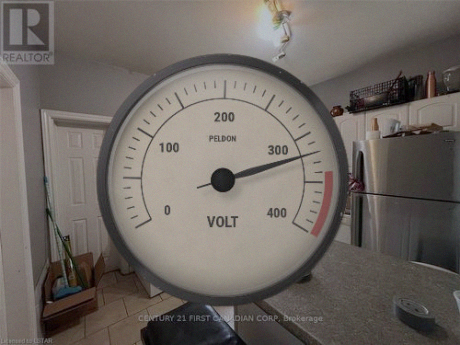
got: 320 V
